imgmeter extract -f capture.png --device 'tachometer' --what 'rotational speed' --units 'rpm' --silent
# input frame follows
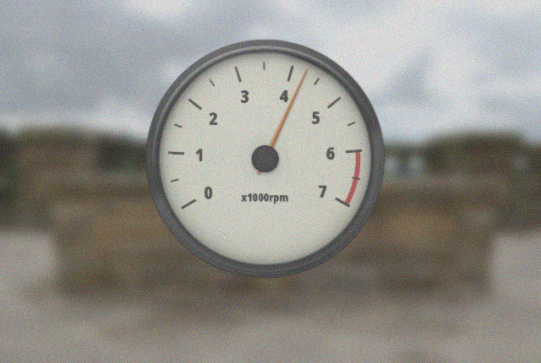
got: 4250 rpm
